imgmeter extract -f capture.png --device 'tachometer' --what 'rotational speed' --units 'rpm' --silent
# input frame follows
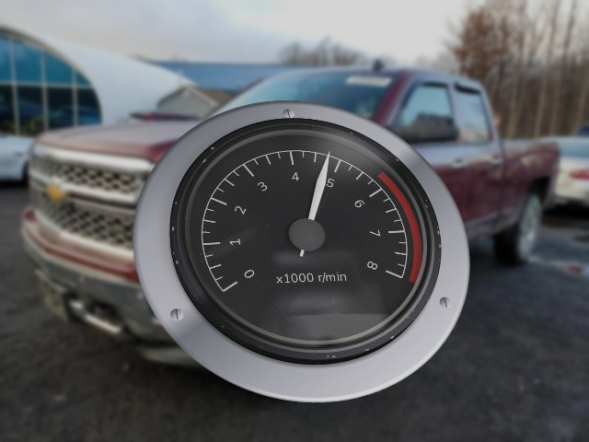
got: 4750 rpm
